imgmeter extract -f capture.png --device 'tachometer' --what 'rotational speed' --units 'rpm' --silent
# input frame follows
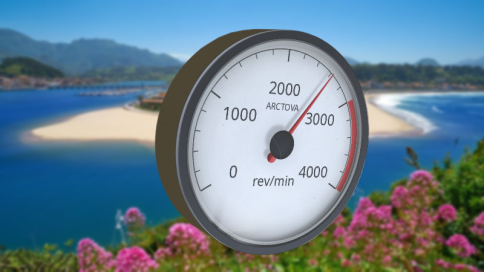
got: 2600 rpm
